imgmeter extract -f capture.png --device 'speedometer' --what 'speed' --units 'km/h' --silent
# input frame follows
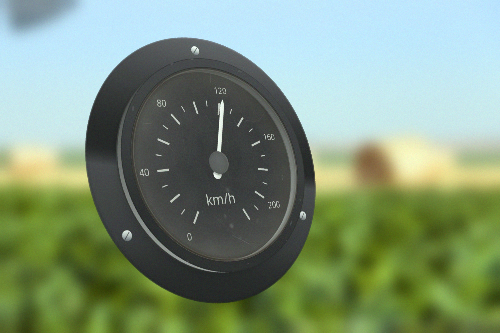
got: 120 km/h
